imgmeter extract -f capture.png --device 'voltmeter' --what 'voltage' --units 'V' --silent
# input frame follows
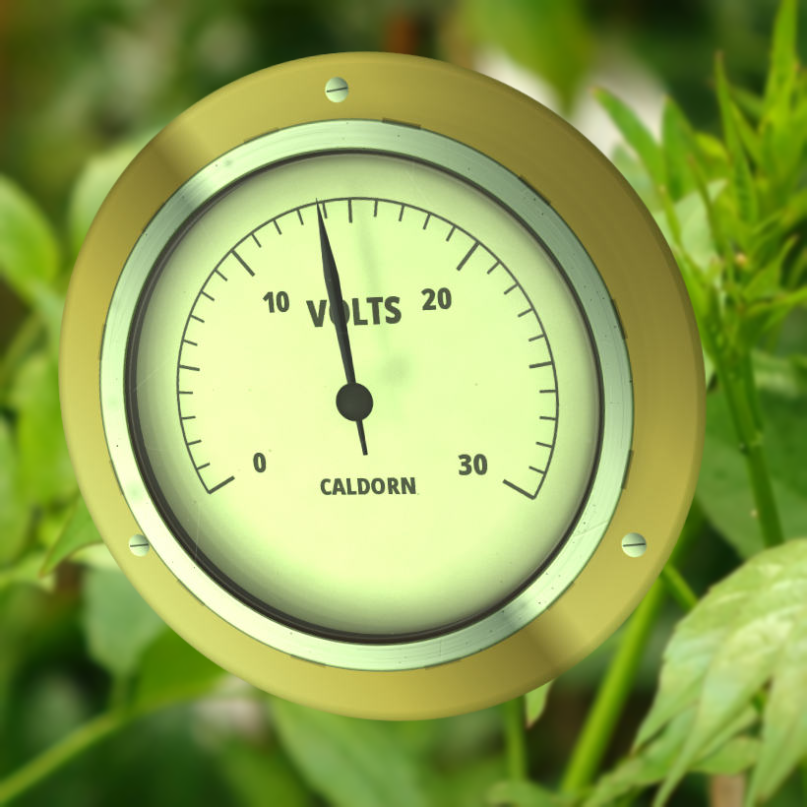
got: 14 V
